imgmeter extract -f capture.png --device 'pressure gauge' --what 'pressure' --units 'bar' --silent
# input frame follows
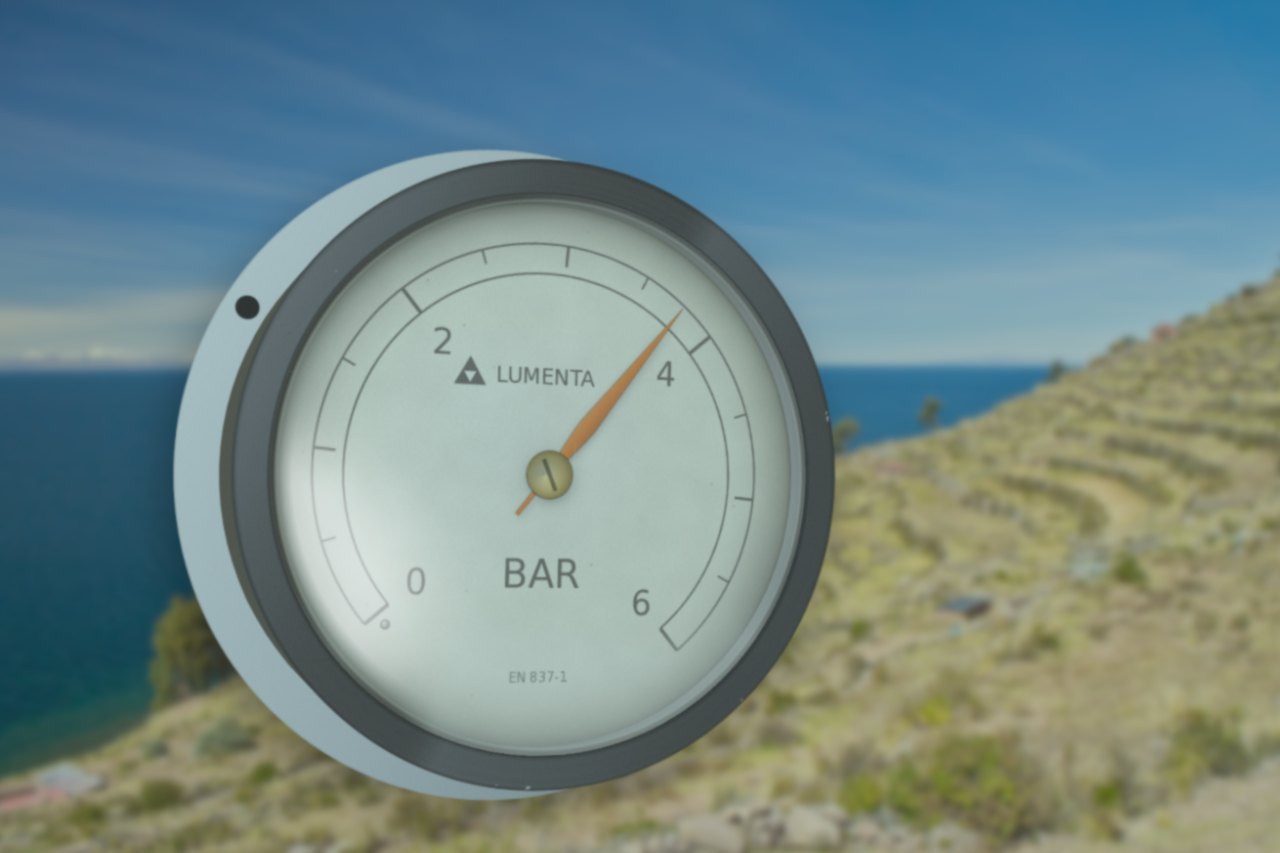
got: 3.75 bar
